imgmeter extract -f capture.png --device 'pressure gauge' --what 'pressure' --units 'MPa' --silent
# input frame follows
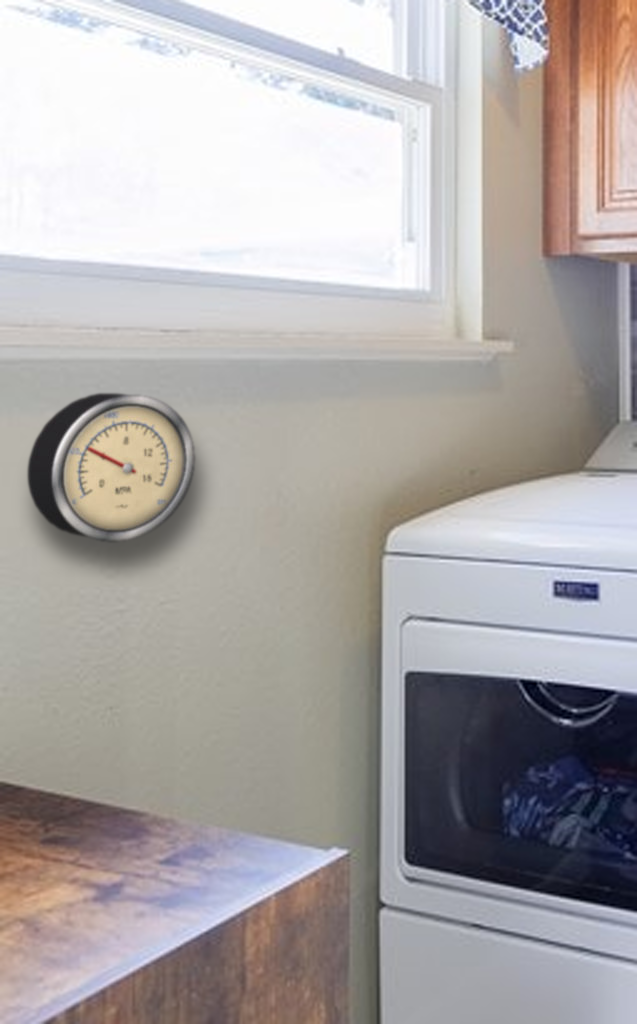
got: 4 MPa
